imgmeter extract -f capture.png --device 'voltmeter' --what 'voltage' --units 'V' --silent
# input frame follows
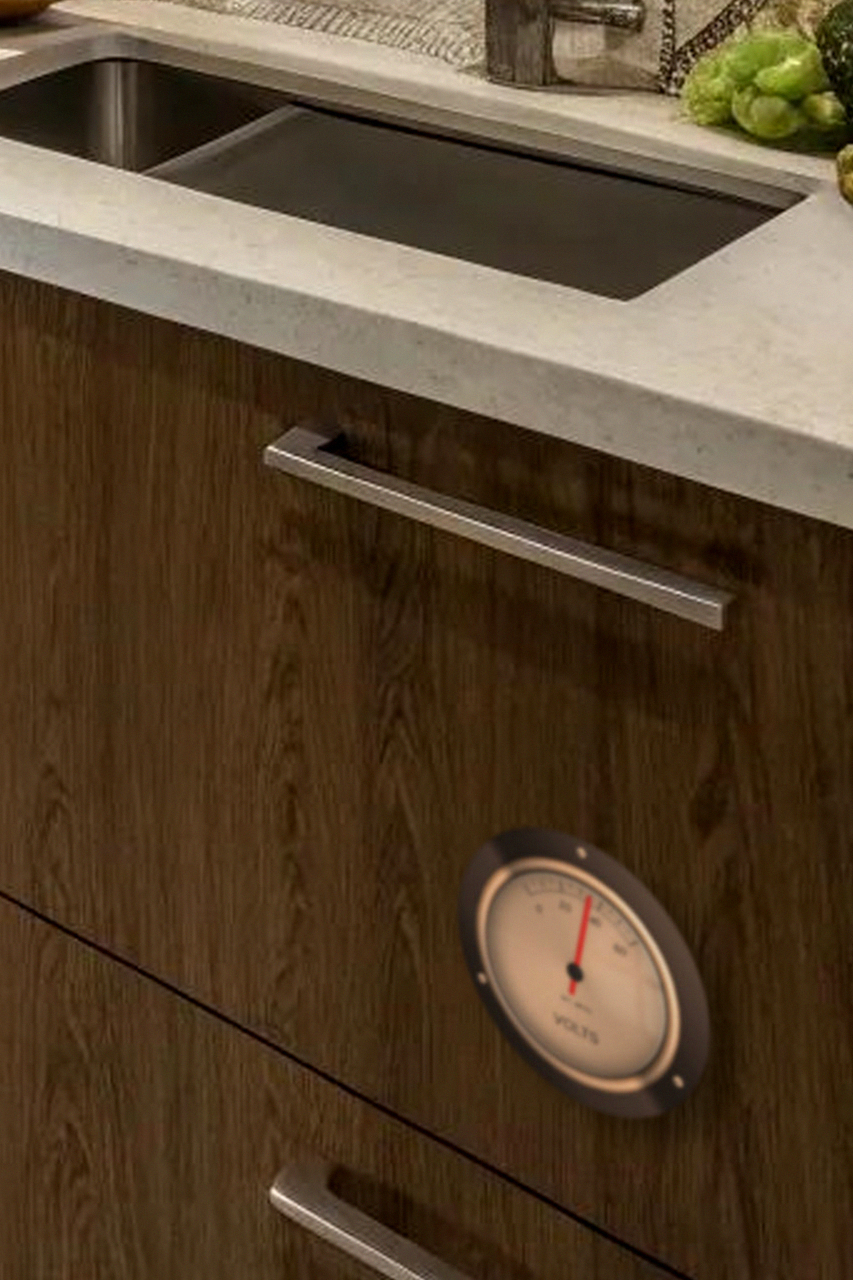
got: 35 V
